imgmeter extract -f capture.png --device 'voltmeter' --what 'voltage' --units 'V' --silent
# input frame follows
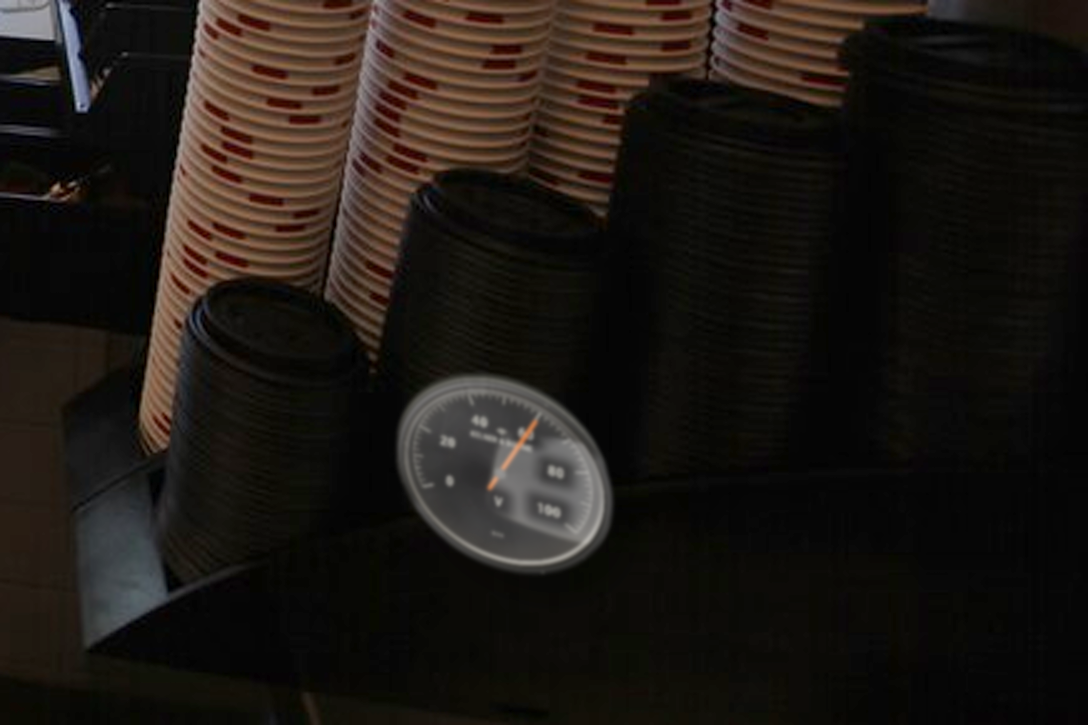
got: 60 V
